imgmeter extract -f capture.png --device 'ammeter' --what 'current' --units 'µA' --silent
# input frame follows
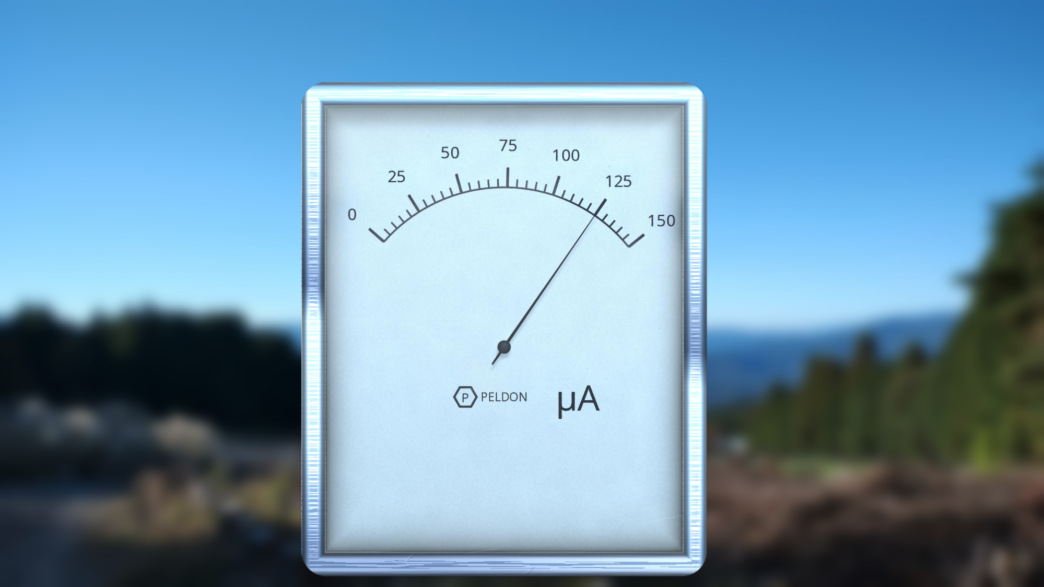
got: 125 µA
